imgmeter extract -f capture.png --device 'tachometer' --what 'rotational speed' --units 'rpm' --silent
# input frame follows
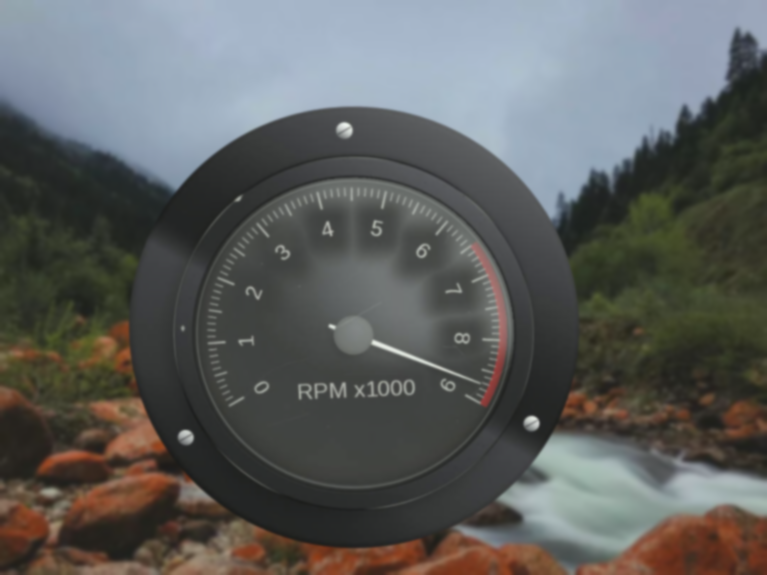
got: 8700 rpm
